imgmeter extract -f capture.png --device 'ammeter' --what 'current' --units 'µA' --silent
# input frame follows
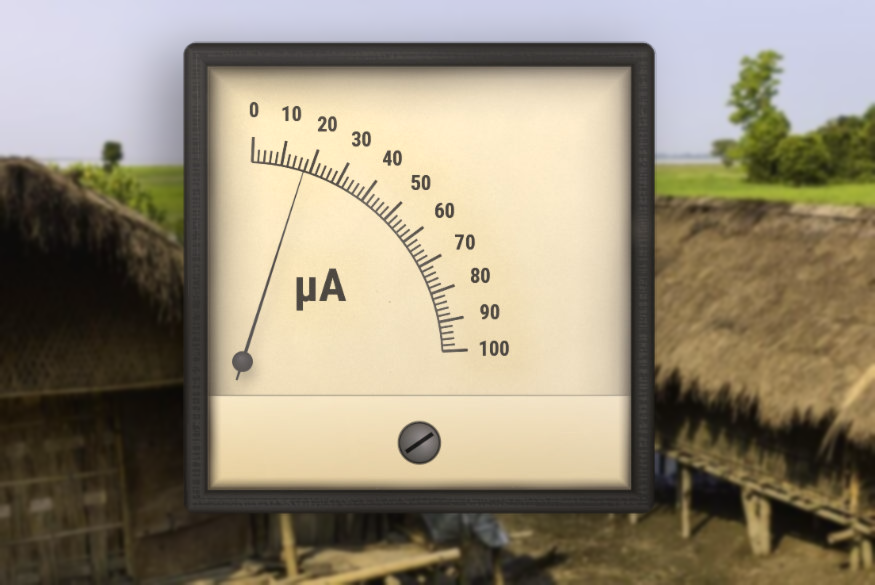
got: 18 µA
